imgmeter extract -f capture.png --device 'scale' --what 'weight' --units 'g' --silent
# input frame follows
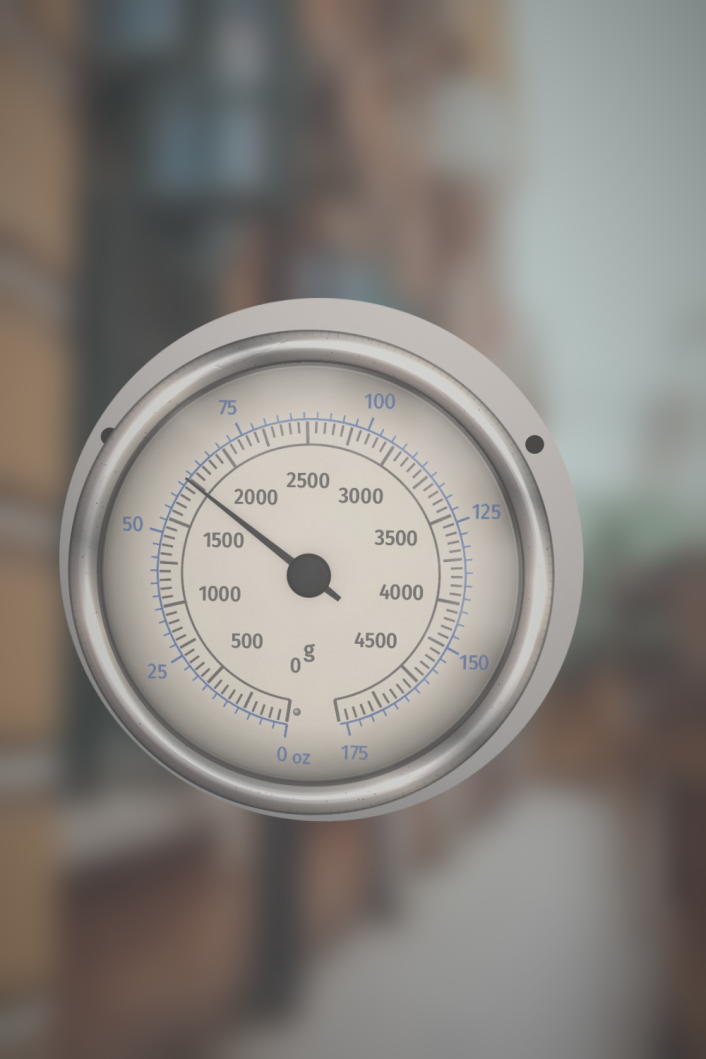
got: 1750 g
